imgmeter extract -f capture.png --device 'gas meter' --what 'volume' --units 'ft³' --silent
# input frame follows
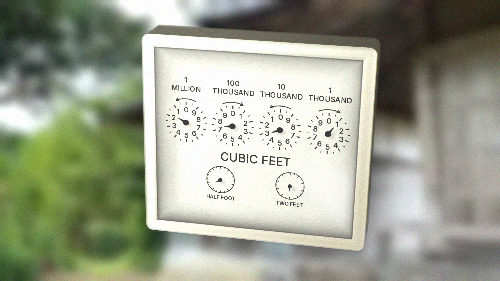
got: 173100 ft³
